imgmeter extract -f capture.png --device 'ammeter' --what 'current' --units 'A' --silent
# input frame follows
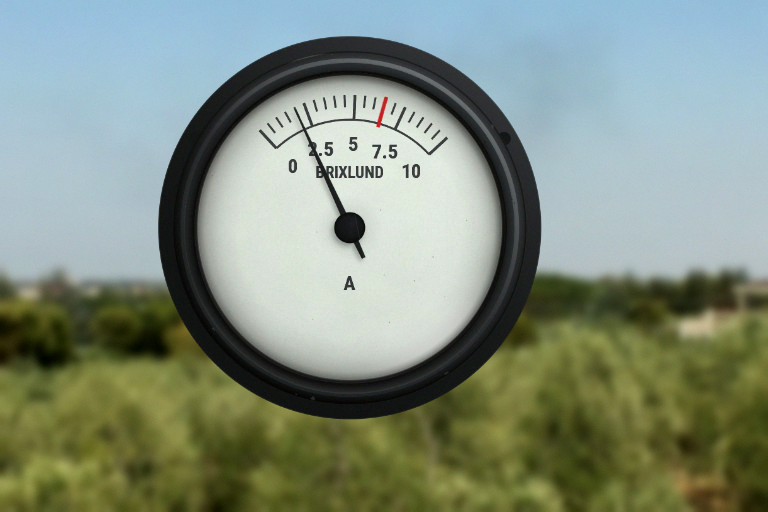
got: 2 A
